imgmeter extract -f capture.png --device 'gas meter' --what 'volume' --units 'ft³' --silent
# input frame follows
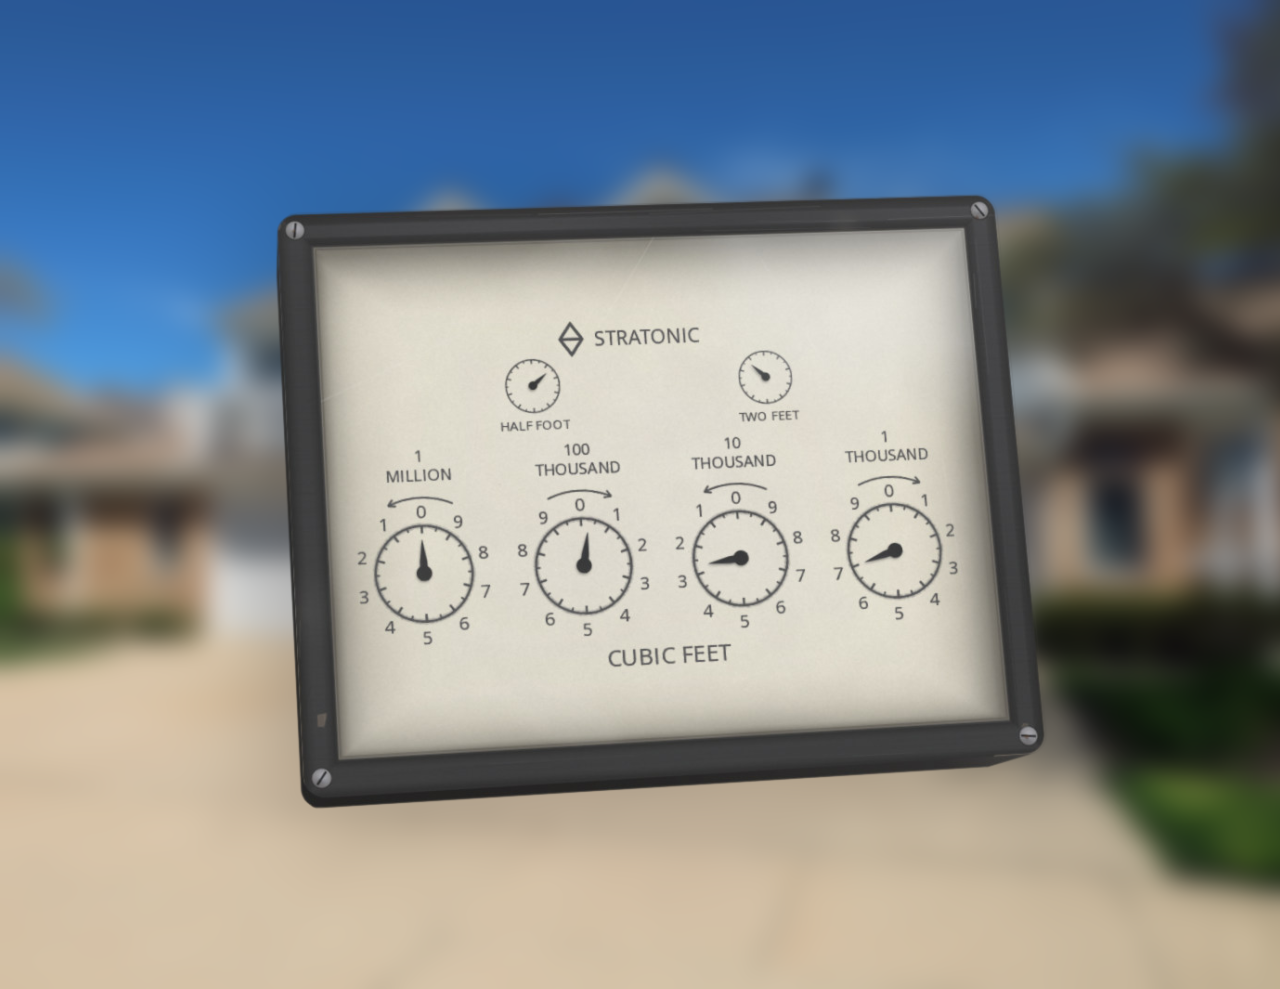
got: 2700 ft³
